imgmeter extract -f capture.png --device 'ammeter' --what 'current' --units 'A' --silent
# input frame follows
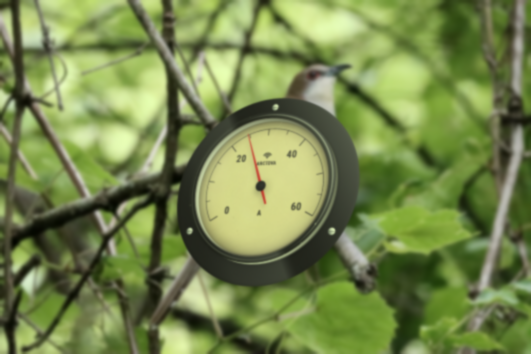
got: 25 A
